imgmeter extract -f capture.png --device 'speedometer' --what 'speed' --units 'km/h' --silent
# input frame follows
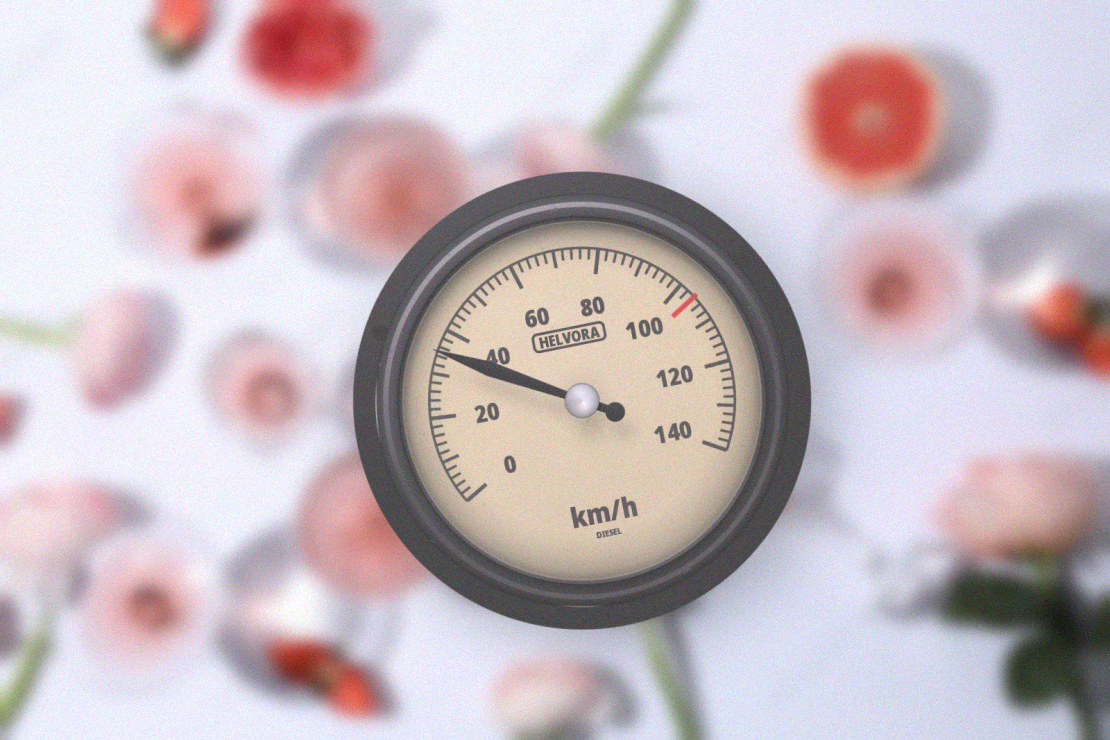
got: 35 km/h
